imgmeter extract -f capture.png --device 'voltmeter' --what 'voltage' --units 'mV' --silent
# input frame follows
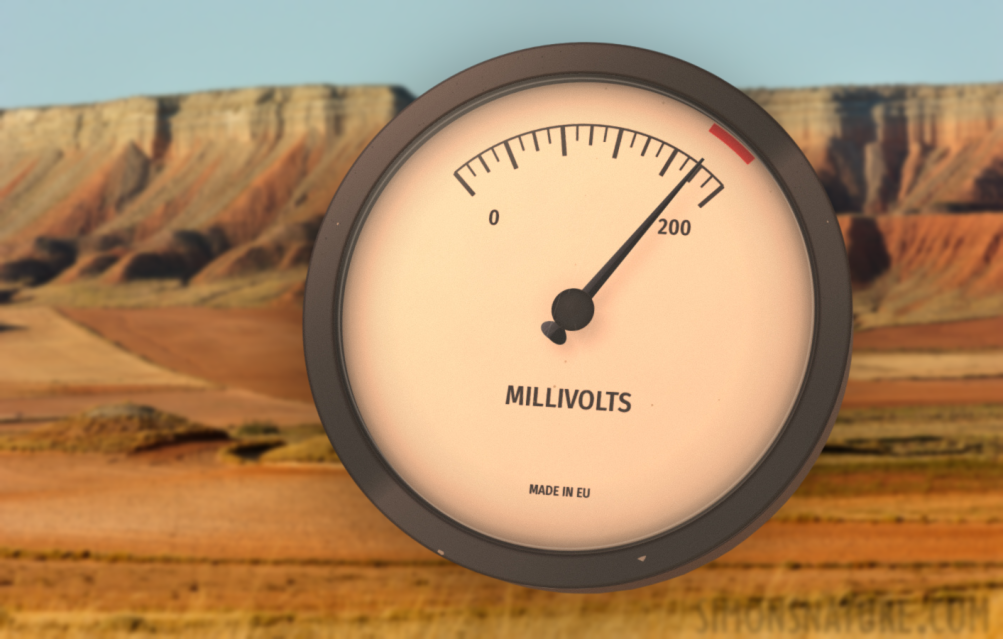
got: 180 mV
